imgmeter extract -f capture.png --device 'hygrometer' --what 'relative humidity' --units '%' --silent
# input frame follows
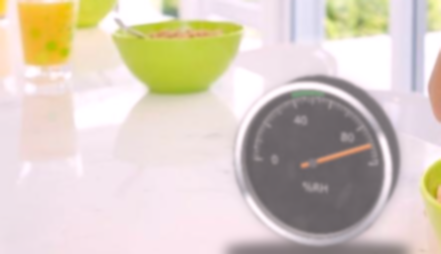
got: 90 %
